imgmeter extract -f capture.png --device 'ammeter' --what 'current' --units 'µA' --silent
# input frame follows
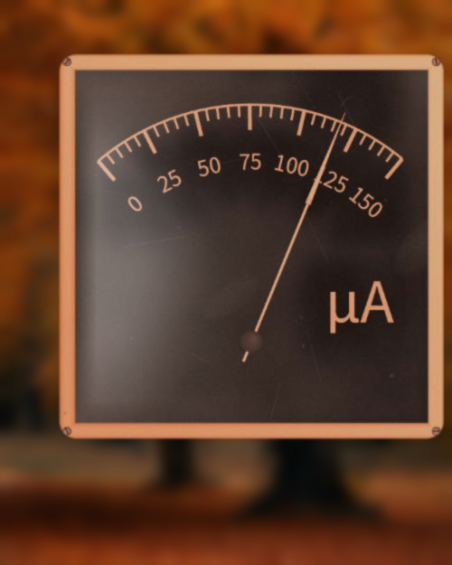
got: 117.5 µA
